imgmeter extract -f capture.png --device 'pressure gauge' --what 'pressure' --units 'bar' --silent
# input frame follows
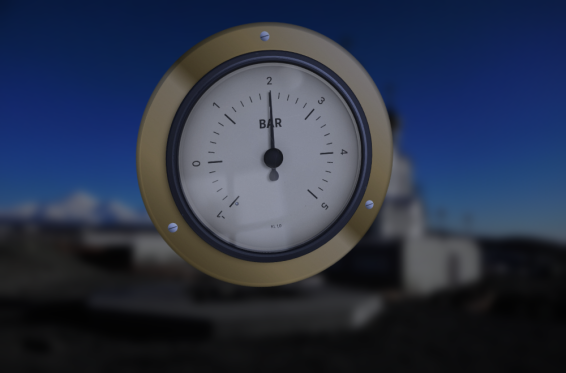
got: 2 bar
